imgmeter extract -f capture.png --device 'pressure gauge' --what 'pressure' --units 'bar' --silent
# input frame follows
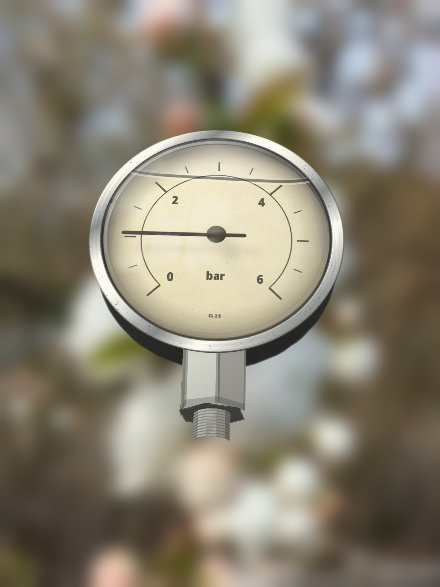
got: 1 bar
